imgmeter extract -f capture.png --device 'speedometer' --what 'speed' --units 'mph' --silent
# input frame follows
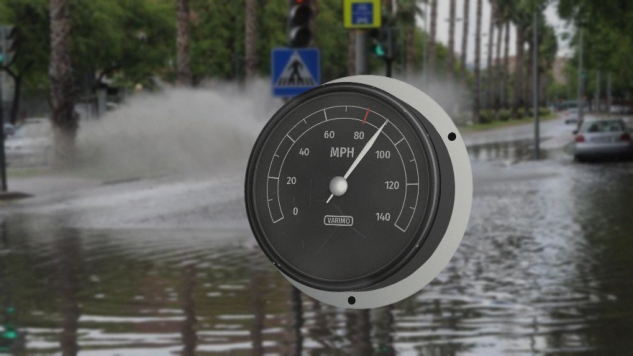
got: 90 mph
